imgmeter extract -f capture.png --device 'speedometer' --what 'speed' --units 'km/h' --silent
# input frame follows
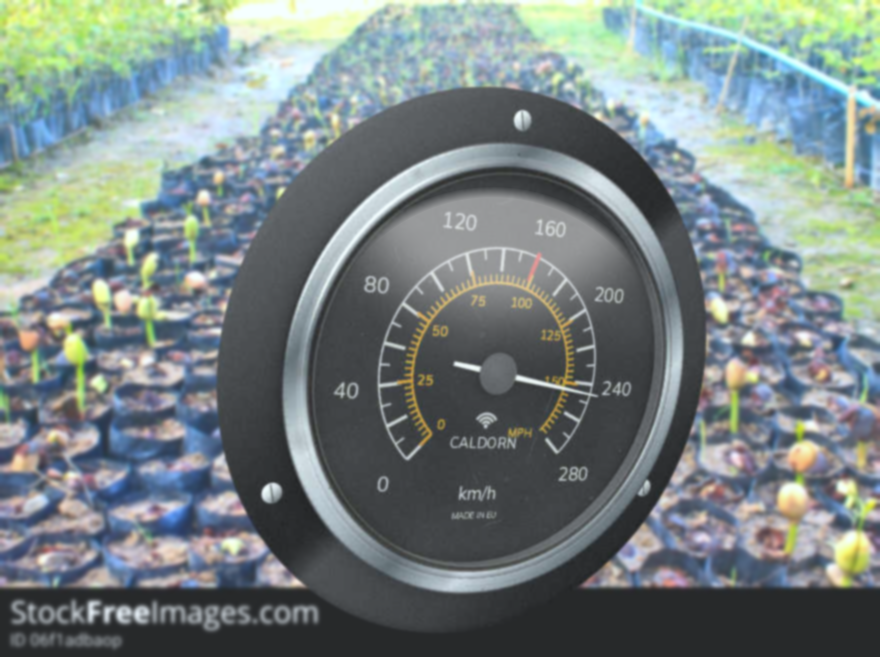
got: 245 km/h
